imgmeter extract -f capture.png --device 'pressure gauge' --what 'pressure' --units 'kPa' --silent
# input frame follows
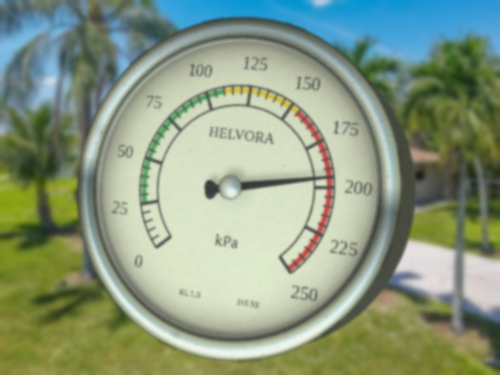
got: 195 kPa
